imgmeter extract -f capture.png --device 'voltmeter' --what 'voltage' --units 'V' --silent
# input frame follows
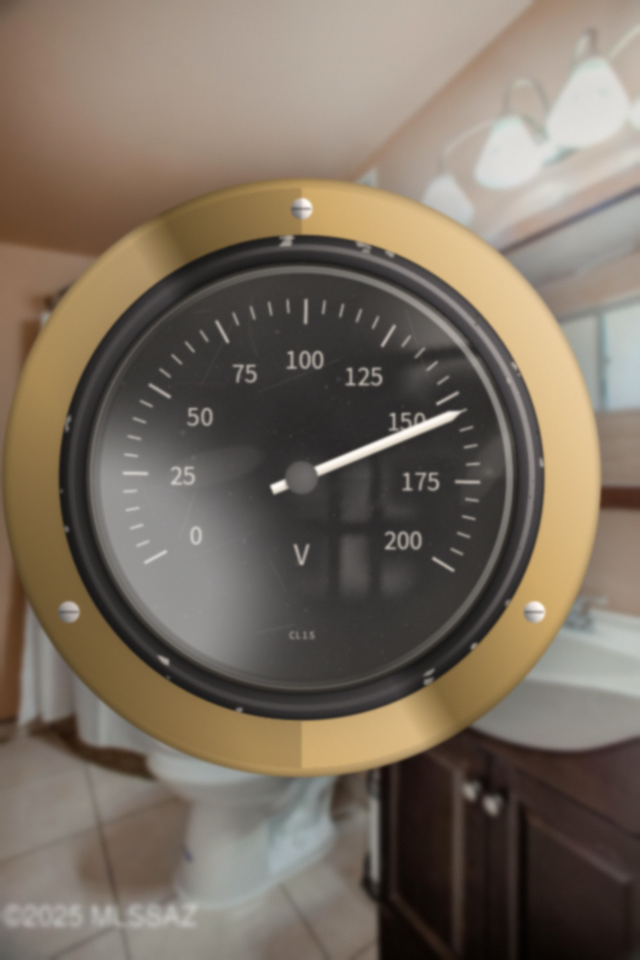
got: 155 V
